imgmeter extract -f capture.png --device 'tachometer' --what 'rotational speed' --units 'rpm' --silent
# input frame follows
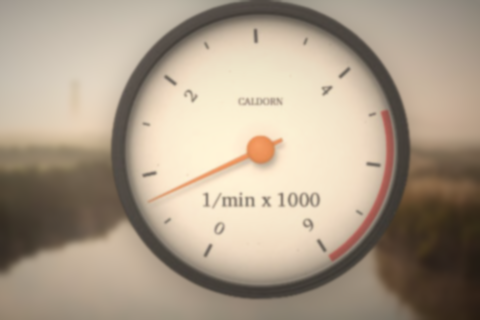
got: 750 rpm
